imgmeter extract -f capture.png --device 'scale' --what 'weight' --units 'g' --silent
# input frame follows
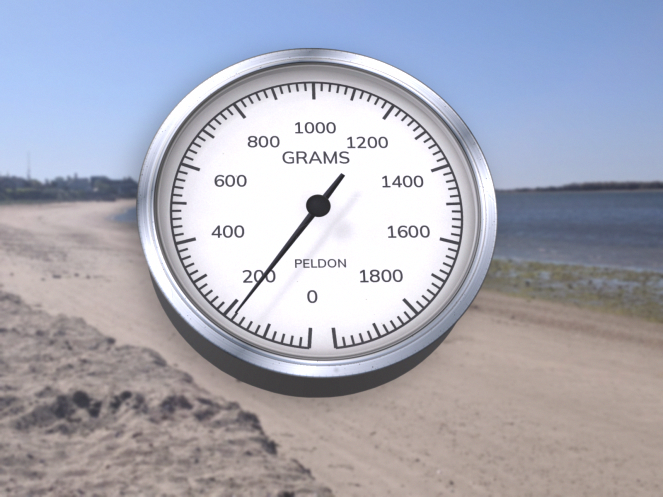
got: 180 g
